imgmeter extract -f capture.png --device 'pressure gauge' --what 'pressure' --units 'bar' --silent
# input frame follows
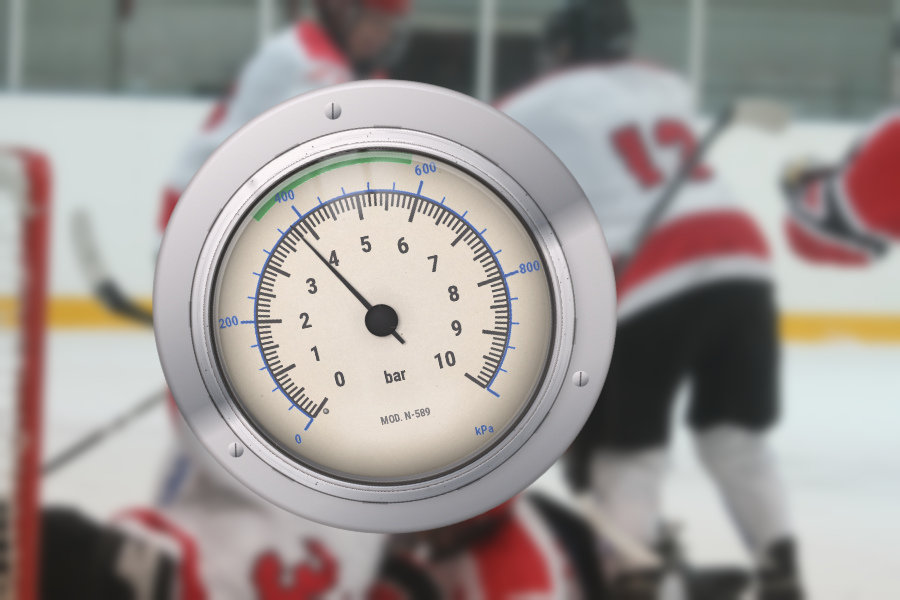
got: 3.8 bar
